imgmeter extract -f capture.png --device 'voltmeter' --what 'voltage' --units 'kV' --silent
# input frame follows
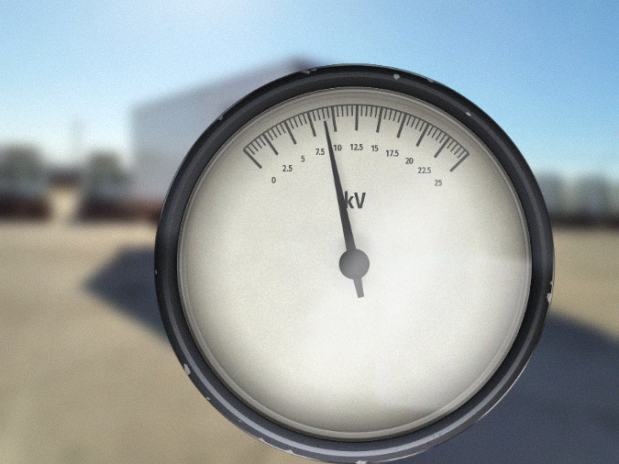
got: 9 kV
